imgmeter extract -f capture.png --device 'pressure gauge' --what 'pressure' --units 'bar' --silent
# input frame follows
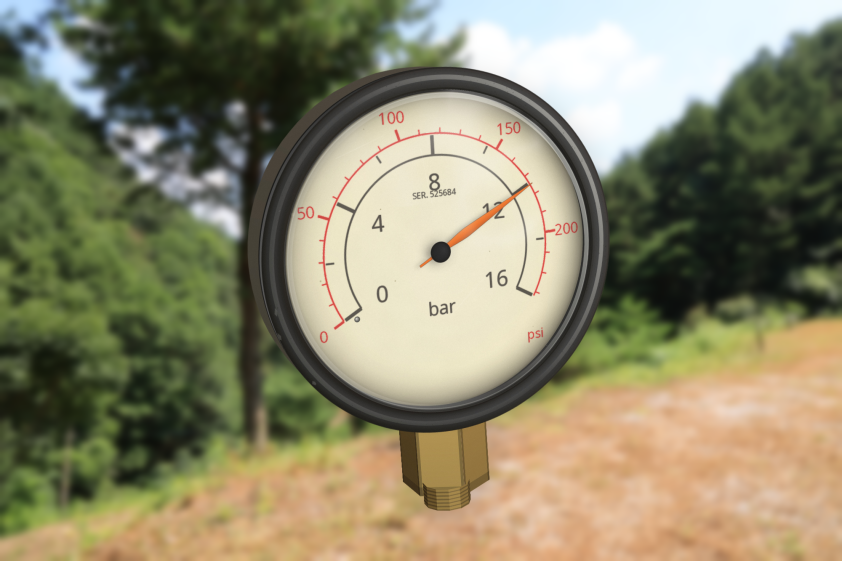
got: 12 bar
